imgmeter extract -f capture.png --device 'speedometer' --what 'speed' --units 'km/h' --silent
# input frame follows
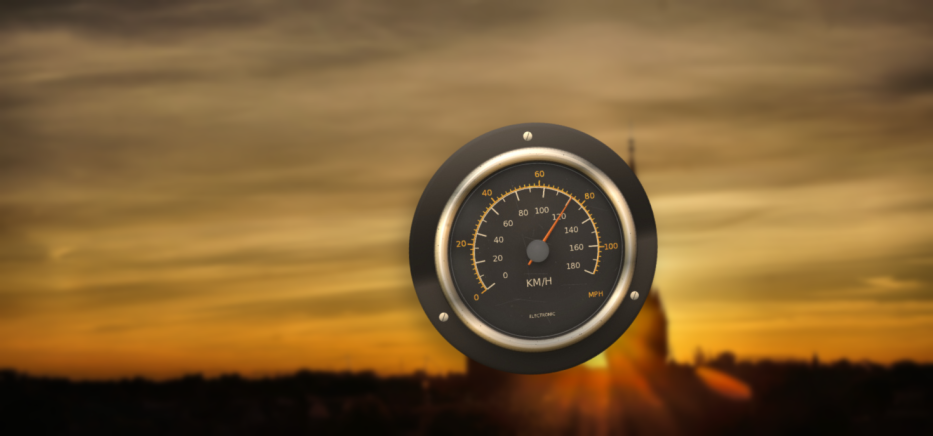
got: 120 km/h
